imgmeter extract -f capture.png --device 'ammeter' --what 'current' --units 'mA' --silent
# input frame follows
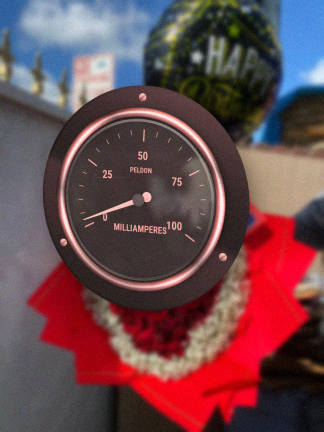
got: 2.5 mA
